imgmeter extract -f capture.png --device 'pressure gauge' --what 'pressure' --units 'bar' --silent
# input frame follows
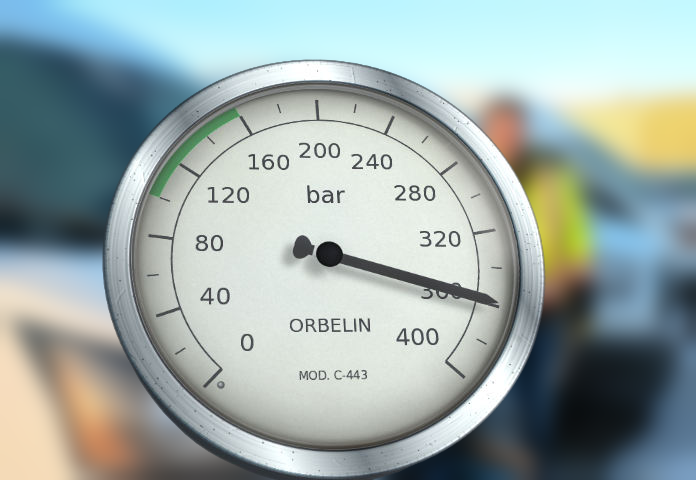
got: 360 bar
